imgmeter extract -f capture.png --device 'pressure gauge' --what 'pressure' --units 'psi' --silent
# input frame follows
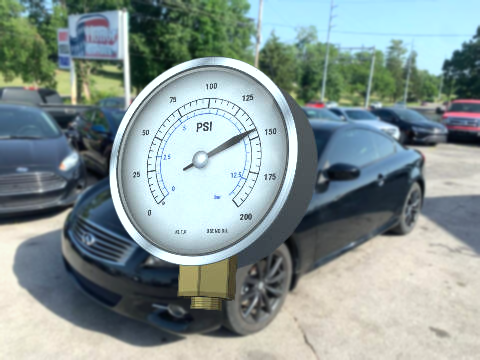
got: 145 psi
